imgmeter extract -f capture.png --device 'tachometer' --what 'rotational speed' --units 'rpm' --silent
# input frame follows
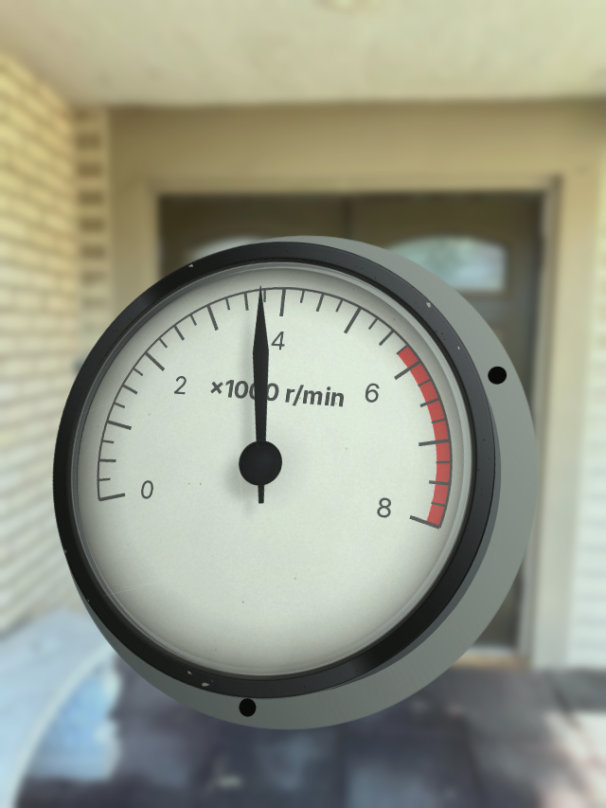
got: 3750 rpm
